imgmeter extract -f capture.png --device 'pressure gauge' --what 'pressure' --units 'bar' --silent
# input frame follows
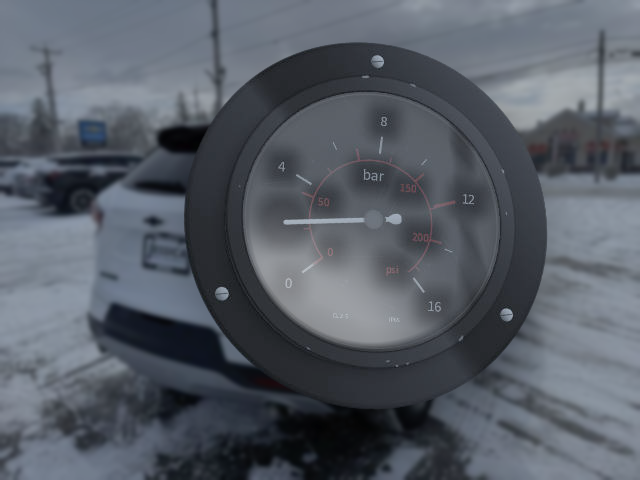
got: 2 bar
